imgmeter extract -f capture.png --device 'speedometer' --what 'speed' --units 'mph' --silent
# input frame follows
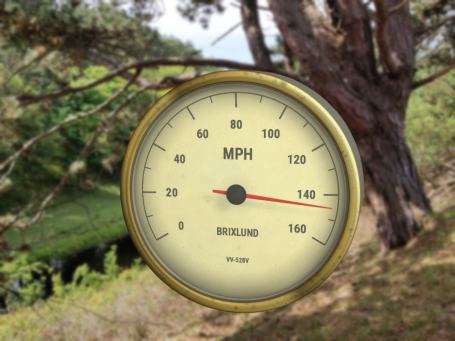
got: 145 mph
